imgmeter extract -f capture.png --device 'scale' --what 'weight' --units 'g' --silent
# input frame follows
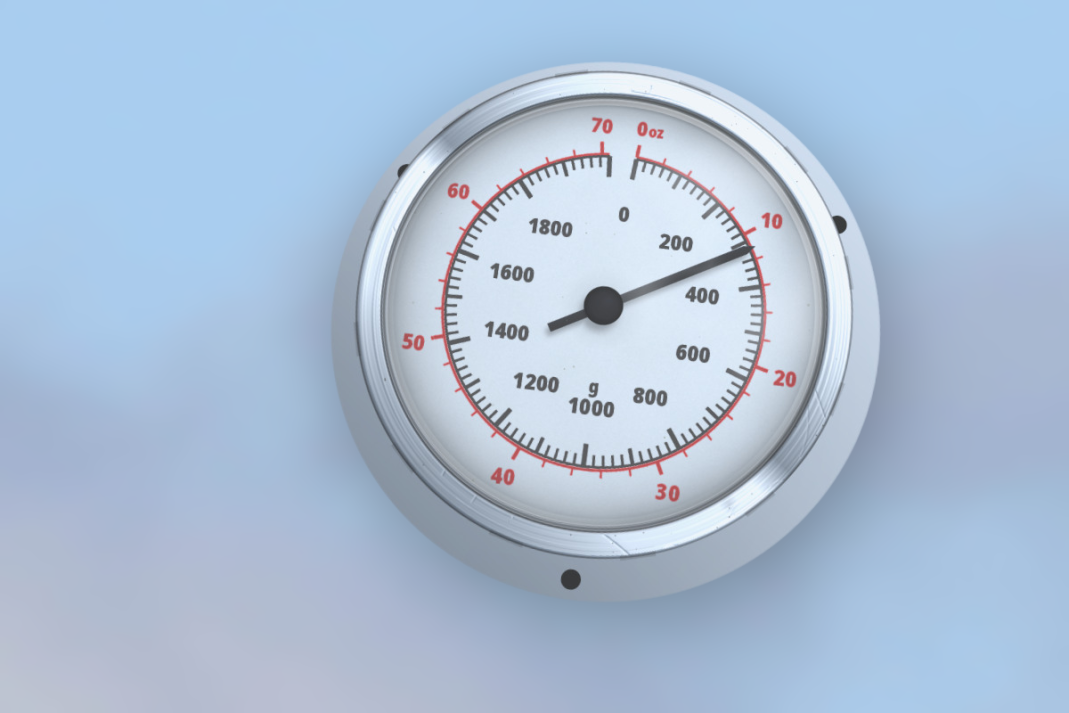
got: 320 g
